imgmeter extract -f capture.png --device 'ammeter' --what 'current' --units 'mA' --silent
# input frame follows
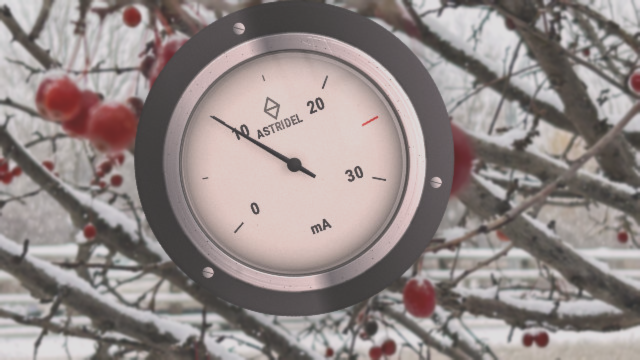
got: 10 mA
